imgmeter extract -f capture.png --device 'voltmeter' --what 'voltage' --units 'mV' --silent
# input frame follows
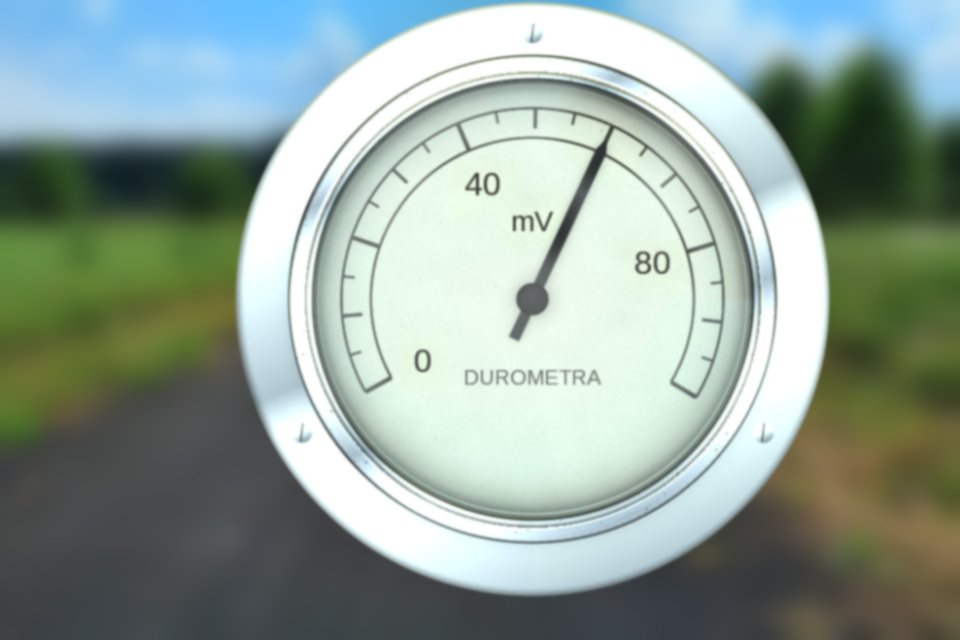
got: 60 mV
